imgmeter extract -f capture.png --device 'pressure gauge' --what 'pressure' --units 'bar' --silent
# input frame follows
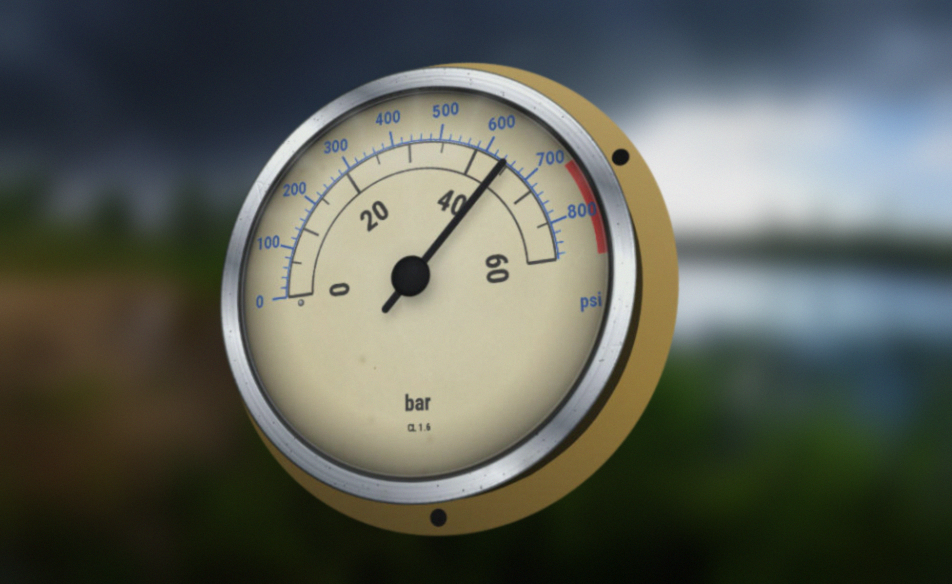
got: 45 bar
